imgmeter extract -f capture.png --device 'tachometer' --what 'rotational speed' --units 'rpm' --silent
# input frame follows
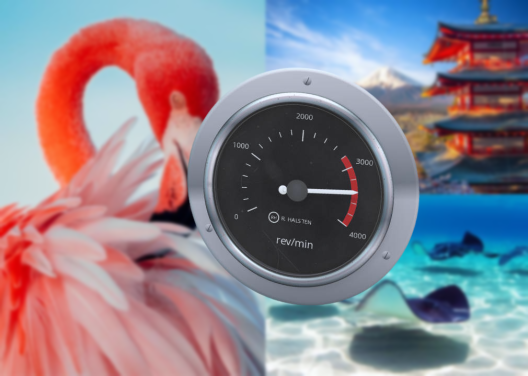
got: 3400 rpm
